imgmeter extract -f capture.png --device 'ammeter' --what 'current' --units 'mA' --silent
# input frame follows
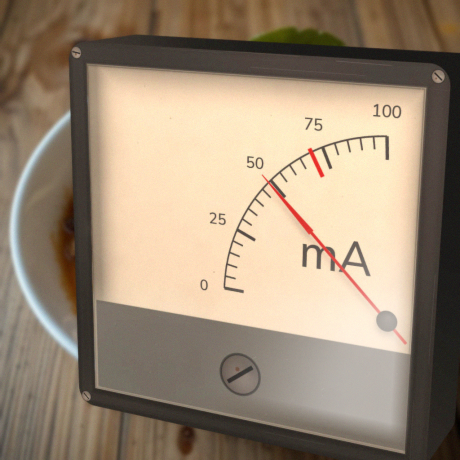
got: 50 mA
